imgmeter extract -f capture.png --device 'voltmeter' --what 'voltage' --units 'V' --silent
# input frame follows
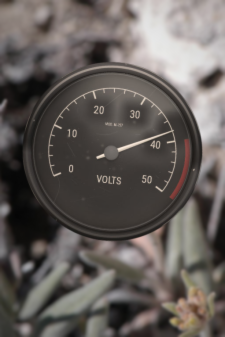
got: 38 V
